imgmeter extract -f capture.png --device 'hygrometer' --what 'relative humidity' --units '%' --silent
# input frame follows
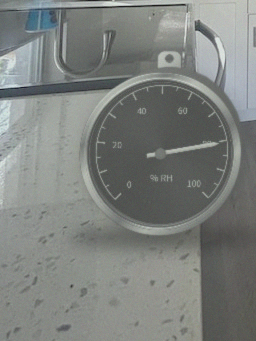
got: 80 %
